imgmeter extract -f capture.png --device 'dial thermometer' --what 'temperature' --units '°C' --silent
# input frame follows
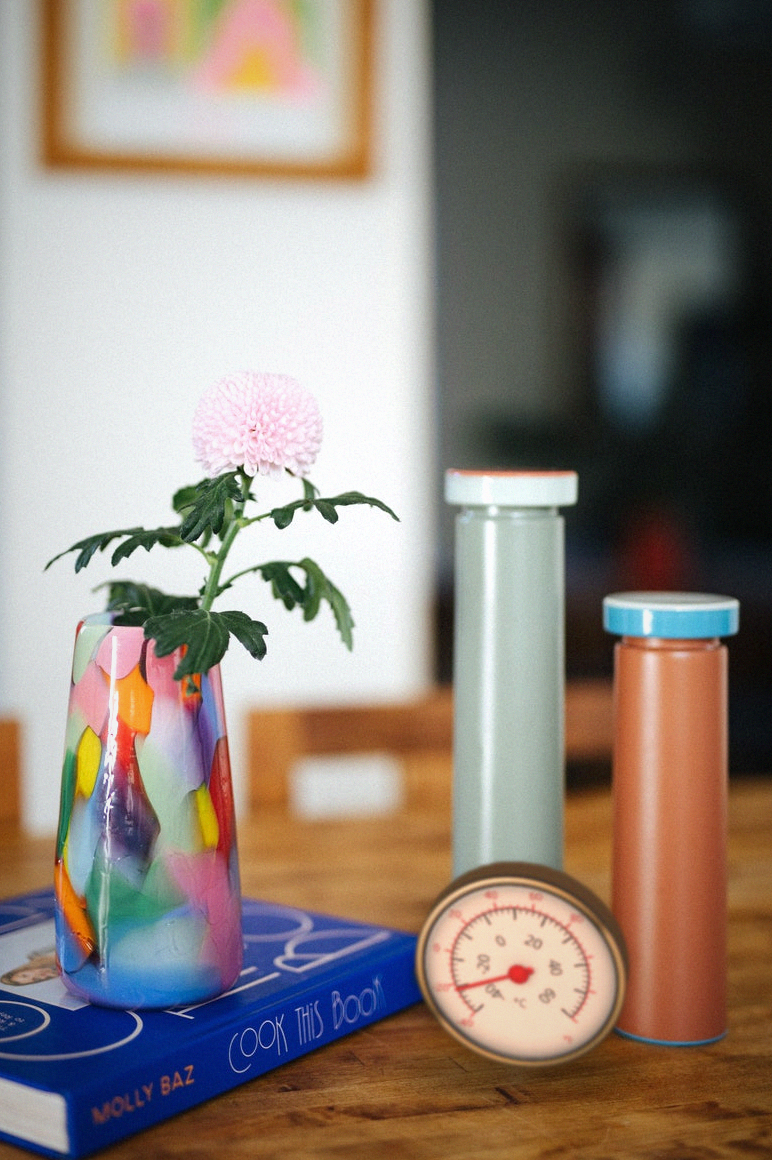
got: -30 °C
